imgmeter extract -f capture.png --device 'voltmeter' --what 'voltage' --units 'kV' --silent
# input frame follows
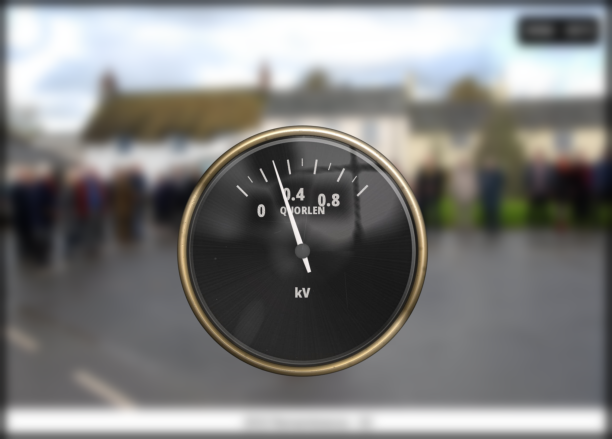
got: 0.3 kV
